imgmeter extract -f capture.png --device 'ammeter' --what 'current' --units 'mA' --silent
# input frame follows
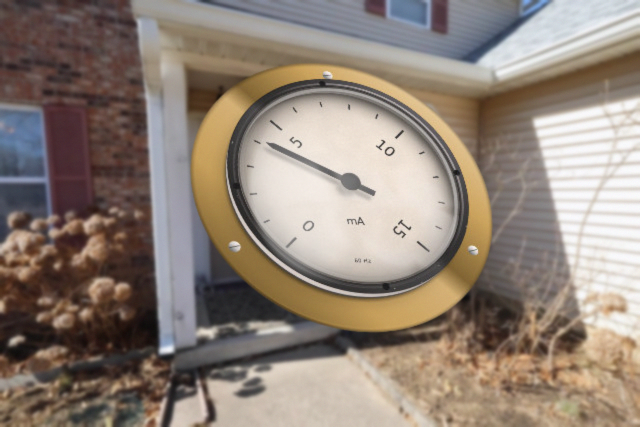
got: 4 mA
